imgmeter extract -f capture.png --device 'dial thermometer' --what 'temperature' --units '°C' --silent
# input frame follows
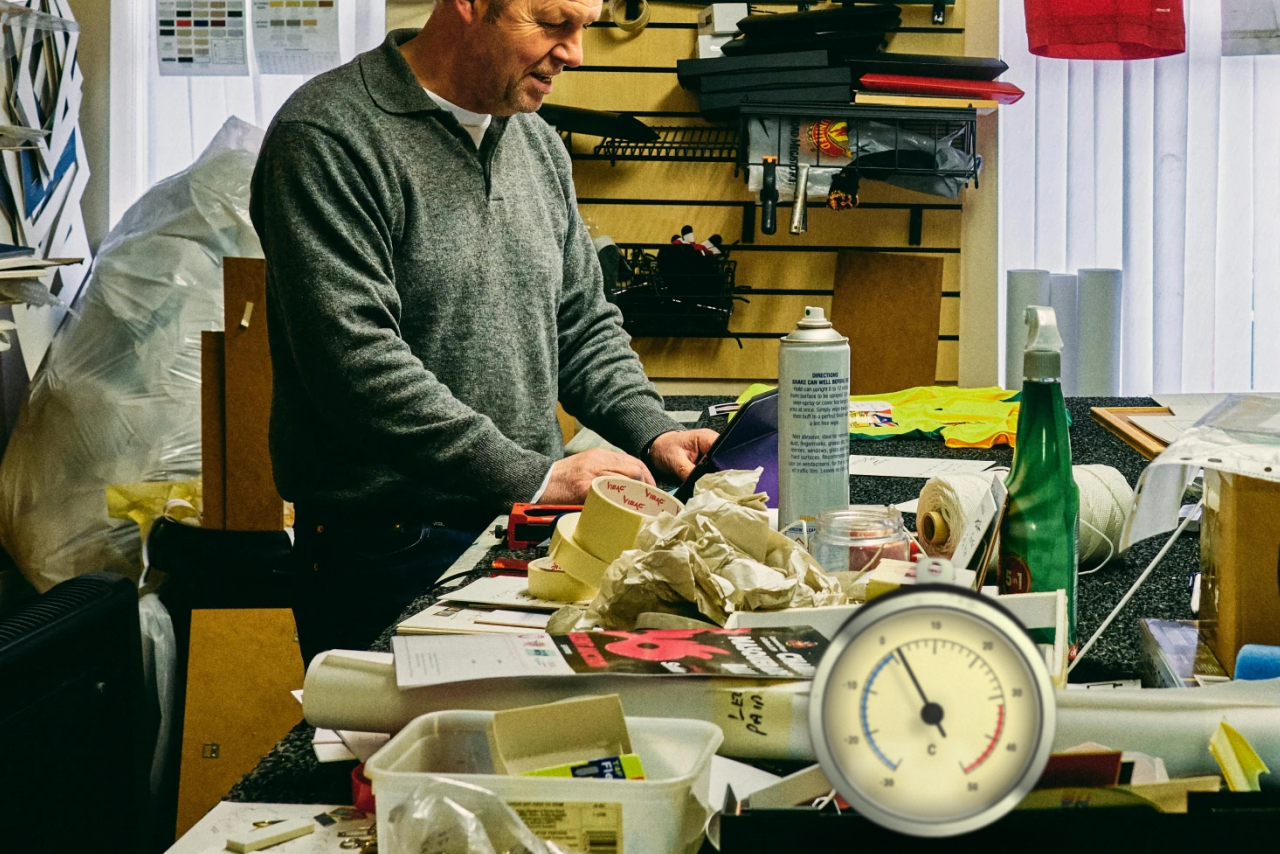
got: 2 °C
